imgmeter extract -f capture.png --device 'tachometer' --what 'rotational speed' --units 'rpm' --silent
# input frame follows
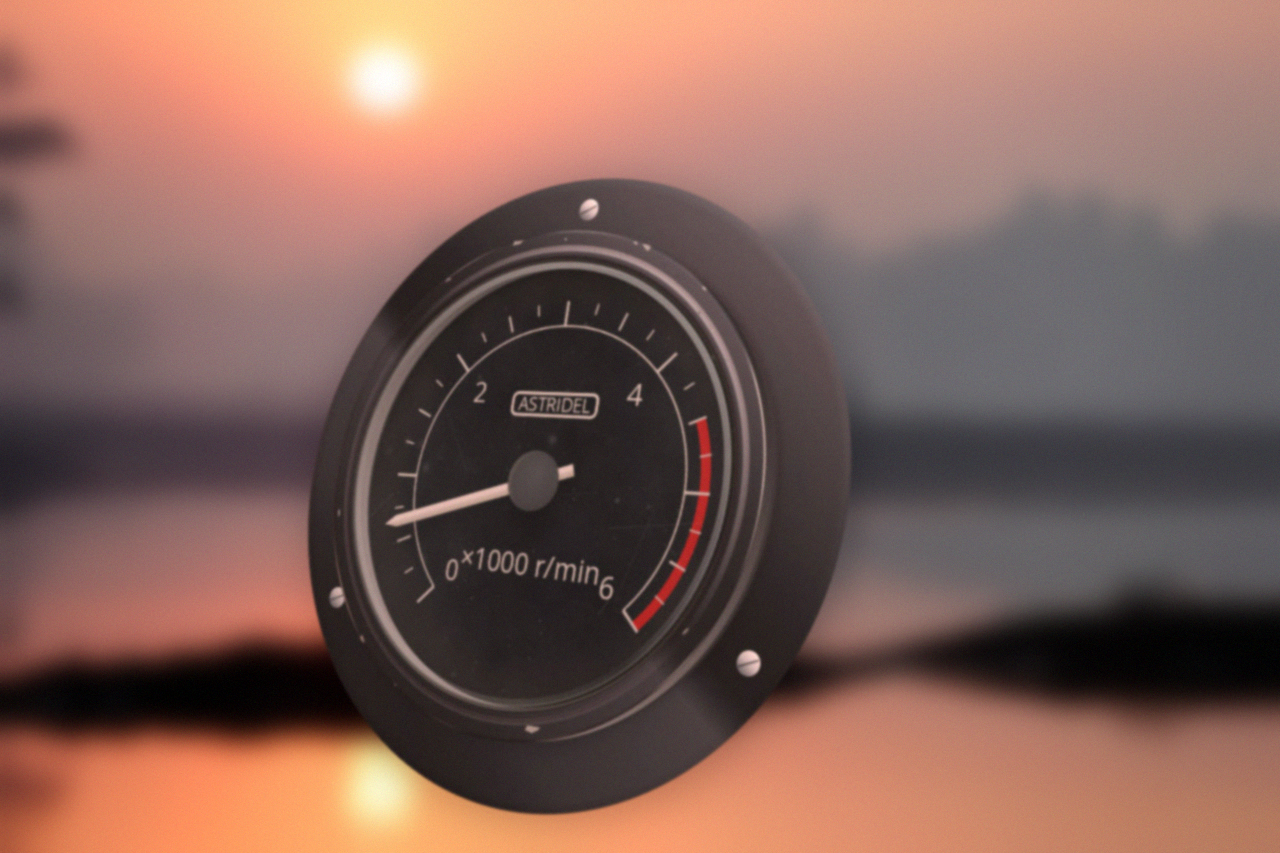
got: 625 rpm
